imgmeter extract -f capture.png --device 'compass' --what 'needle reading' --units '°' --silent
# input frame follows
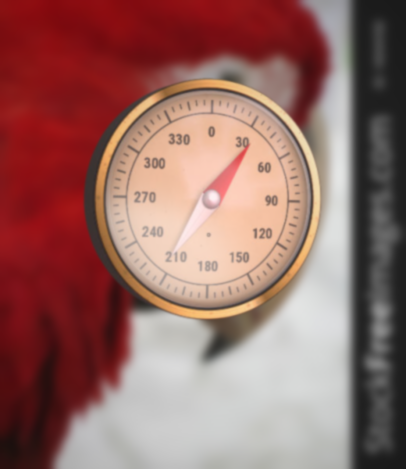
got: 35 °
